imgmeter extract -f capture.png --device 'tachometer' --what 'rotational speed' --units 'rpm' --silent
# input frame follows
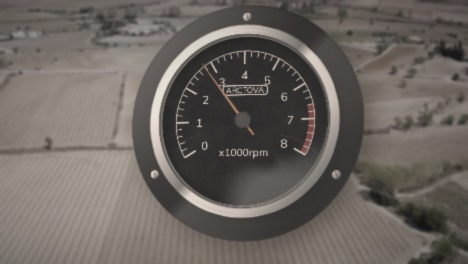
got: 2800 rpm
